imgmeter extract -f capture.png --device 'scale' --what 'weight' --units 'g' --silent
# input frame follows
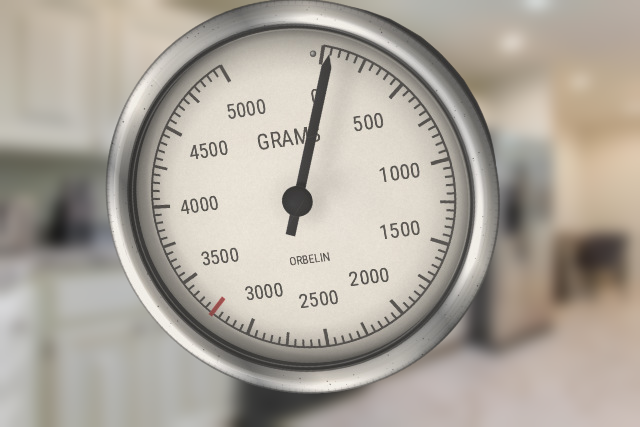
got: 50 g
